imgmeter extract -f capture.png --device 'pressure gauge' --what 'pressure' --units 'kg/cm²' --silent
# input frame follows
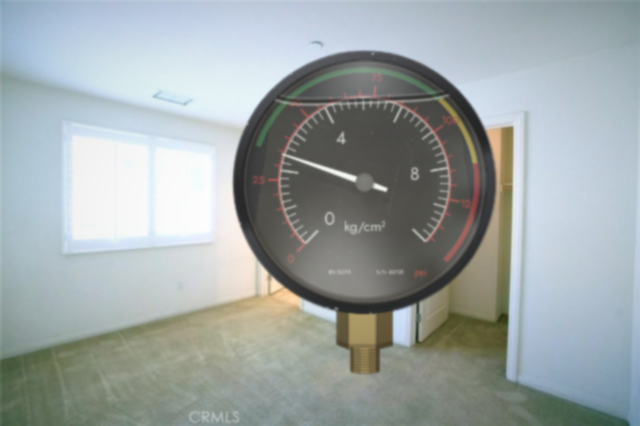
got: 2.4 kg/cm²
